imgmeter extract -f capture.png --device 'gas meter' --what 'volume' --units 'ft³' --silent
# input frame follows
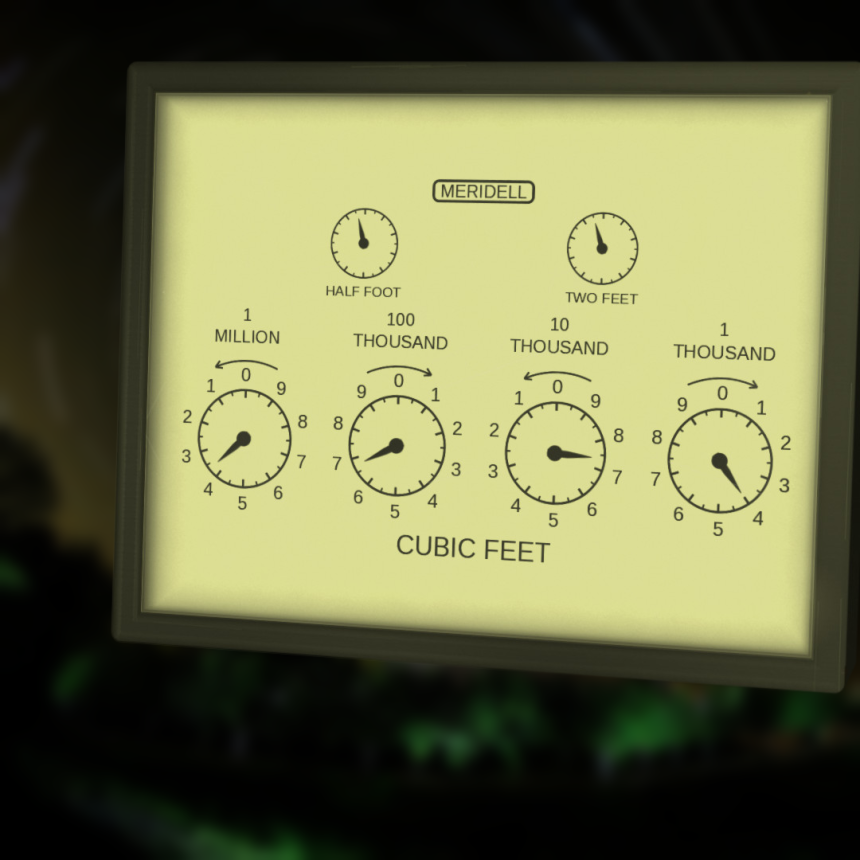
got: 367400 ft³
